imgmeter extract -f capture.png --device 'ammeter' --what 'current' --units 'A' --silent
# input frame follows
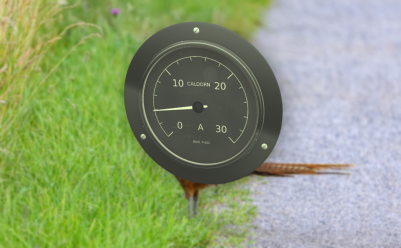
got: 4 A
